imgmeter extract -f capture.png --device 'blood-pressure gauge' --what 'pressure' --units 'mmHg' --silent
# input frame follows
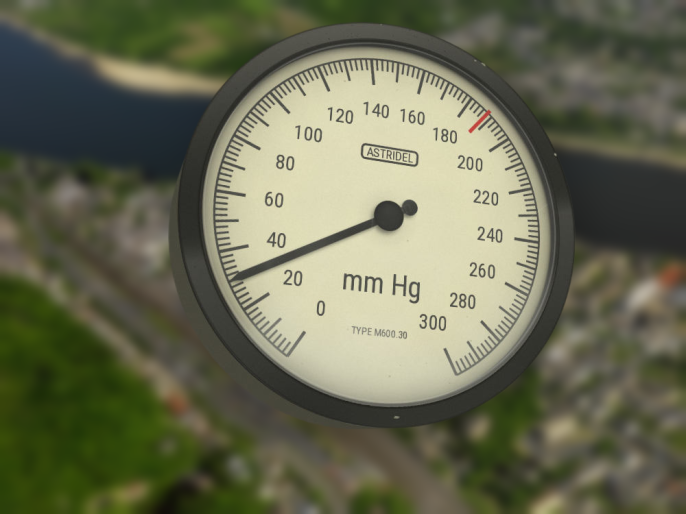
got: 30 mmHg
